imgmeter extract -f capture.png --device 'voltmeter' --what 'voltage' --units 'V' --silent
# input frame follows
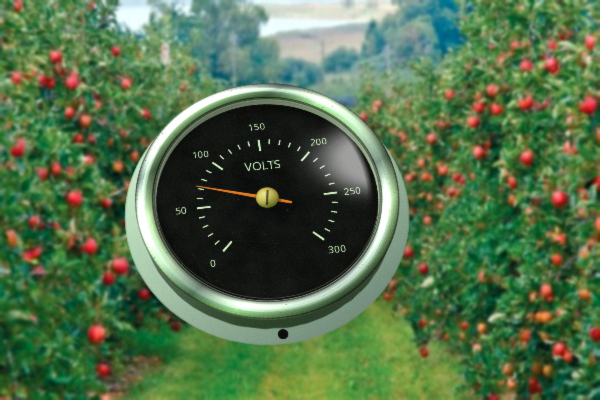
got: 70 V
